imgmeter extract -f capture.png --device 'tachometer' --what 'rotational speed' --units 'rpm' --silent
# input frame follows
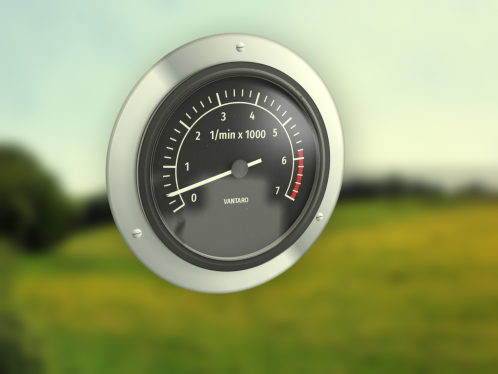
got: 400 rpm
